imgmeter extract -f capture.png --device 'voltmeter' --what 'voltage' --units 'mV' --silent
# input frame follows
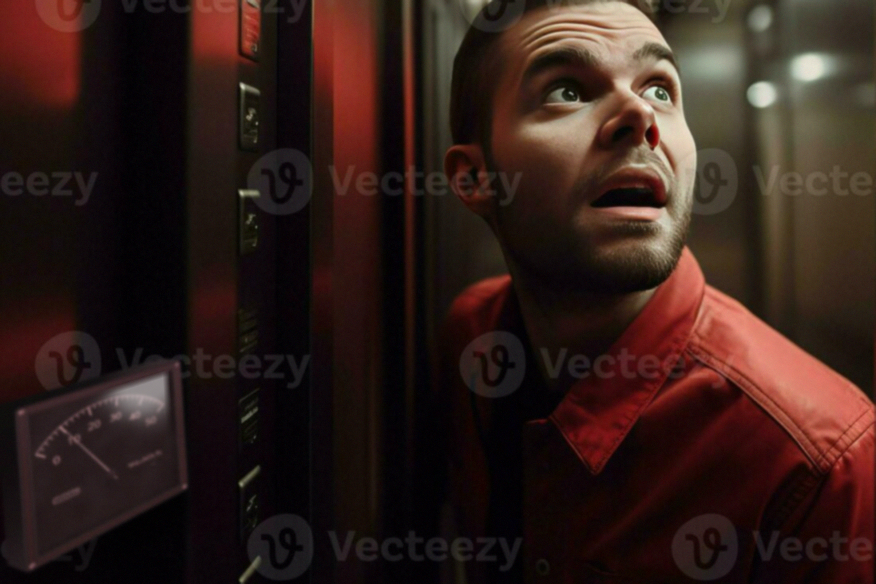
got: 10 mV
